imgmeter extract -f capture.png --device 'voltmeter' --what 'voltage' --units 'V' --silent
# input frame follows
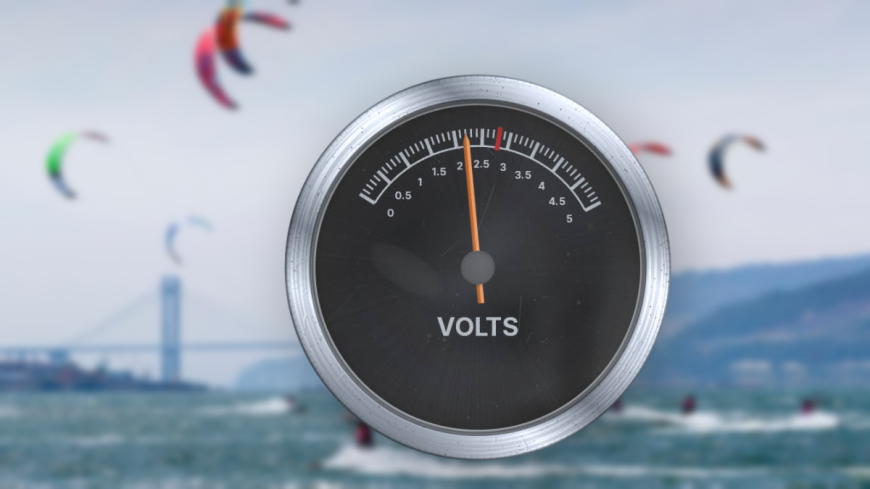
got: 2.2 V
